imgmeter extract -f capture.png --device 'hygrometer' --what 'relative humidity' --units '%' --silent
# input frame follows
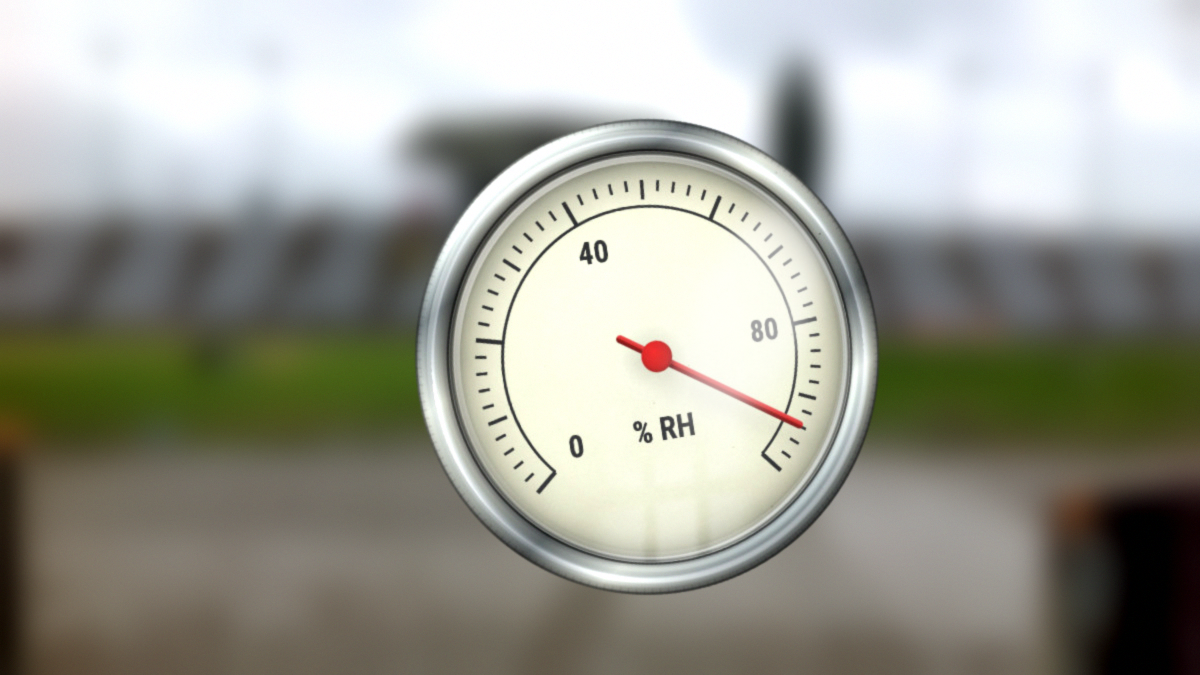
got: 94 %
